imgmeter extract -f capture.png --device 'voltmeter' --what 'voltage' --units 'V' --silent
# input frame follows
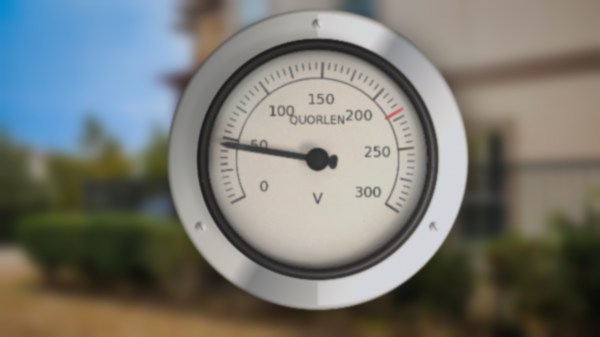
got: 45 V
